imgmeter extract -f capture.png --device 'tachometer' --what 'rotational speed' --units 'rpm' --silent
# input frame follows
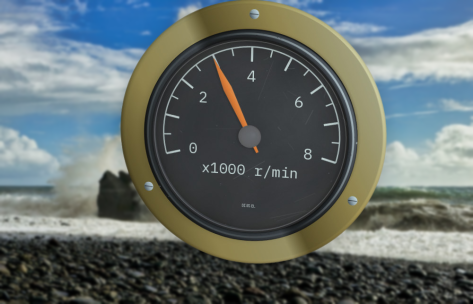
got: 3000 rpm
